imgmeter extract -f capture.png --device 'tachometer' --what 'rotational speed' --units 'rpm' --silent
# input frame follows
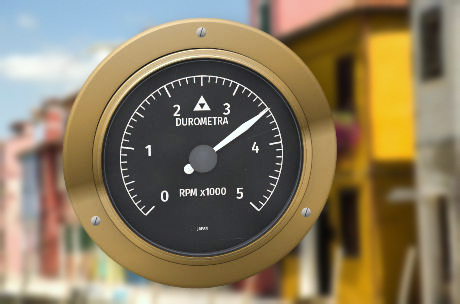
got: 3500 rpm
